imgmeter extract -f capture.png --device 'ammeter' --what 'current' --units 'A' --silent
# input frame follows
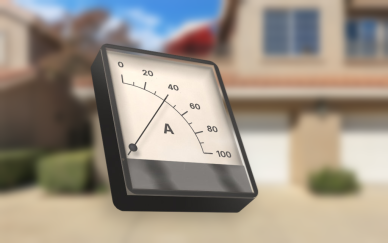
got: 40 A
